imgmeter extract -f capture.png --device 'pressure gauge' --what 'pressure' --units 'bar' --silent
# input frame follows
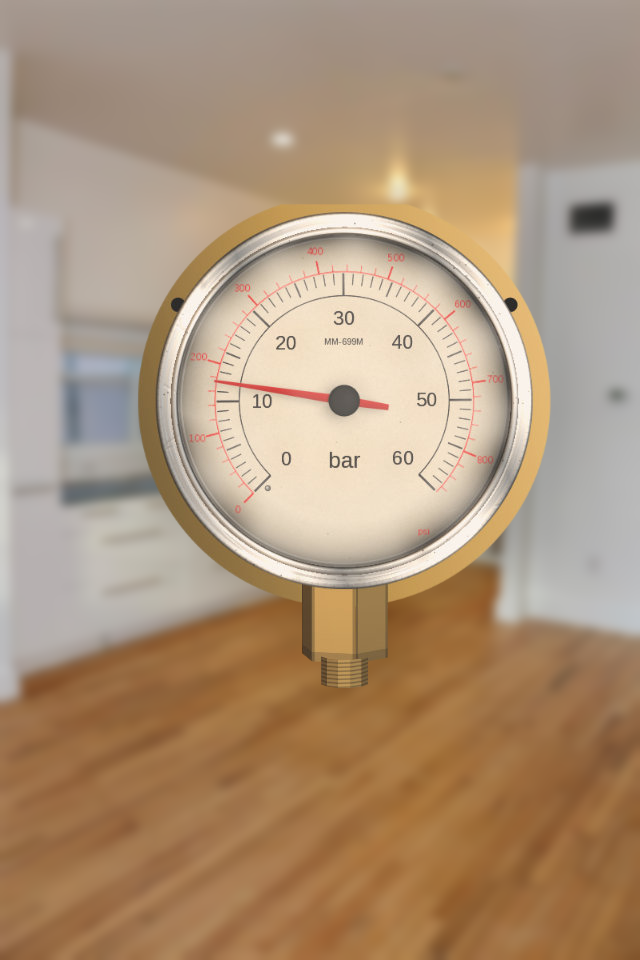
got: 12 bar
